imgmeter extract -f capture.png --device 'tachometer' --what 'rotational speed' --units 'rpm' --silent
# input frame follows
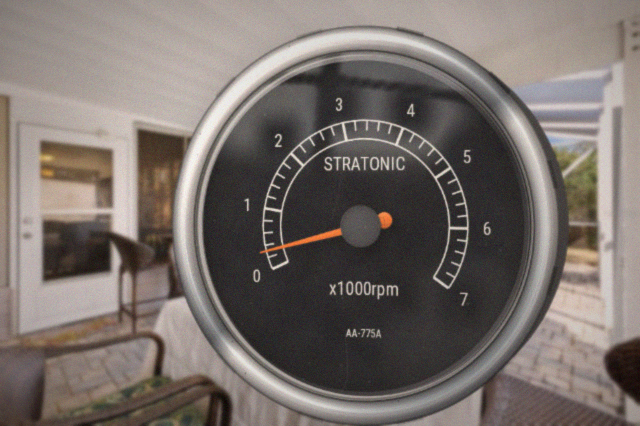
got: 300 rpm
